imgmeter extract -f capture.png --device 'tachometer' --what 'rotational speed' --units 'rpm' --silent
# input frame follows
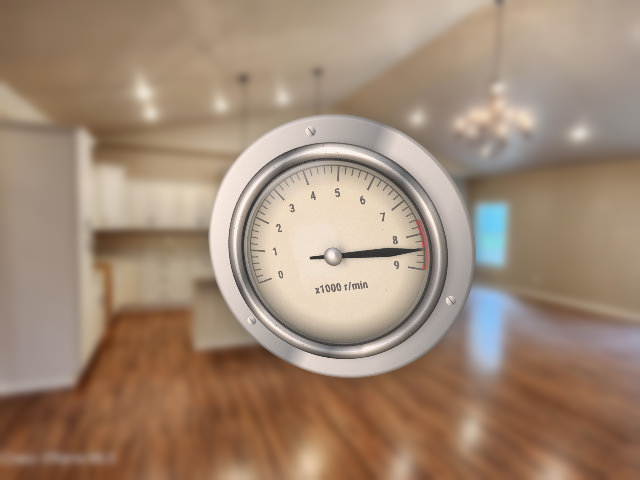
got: 8400 rpm
